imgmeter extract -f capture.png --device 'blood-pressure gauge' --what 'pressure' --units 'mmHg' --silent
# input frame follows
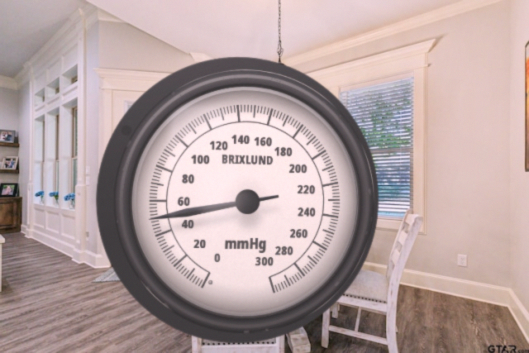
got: 50 mmHg
